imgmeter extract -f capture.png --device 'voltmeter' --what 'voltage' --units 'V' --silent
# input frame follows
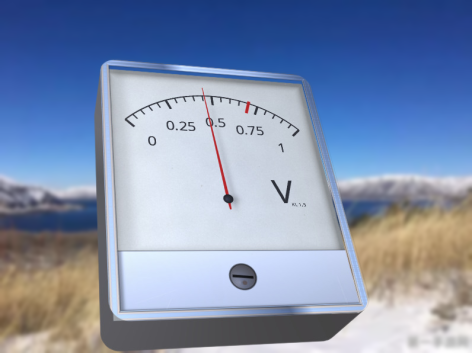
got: 0.45 V
